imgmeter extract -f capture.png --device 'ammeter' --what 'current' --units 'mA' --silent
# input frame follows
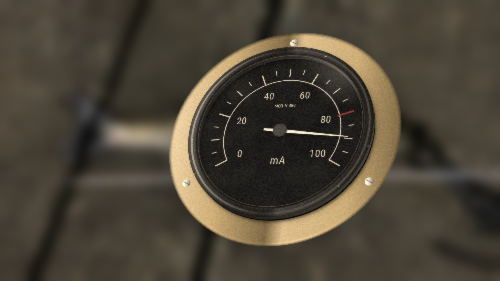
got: 90 mA
